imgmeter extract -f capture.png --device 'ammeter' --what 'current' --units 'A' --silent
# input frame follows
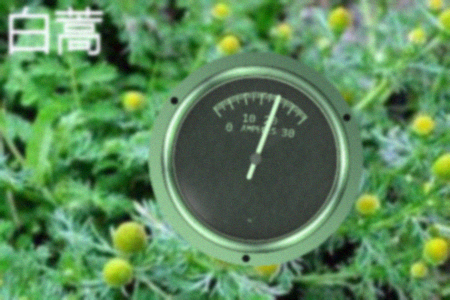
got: 20 A
